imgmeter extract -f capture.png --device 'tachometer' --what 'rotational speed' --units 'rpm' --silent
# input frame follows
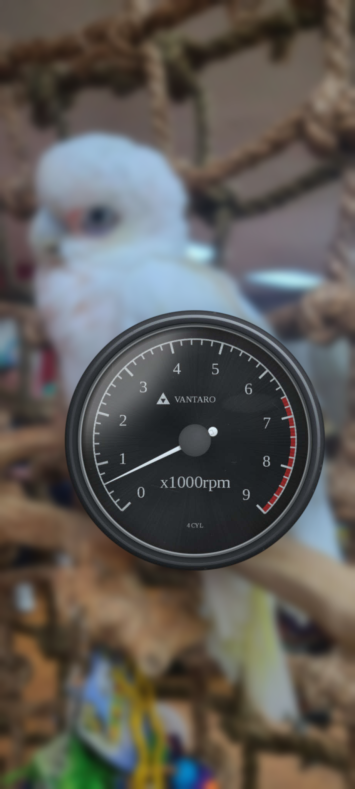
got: 600 rpm
